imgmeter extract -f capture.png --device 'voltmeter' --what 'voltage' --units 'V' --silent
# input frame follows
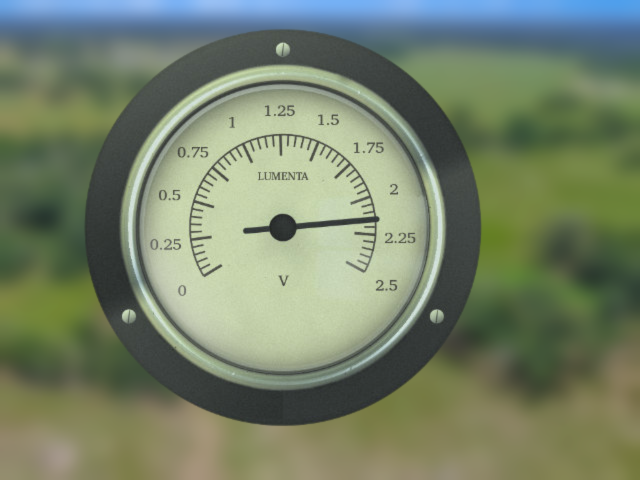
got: 2.15 V
